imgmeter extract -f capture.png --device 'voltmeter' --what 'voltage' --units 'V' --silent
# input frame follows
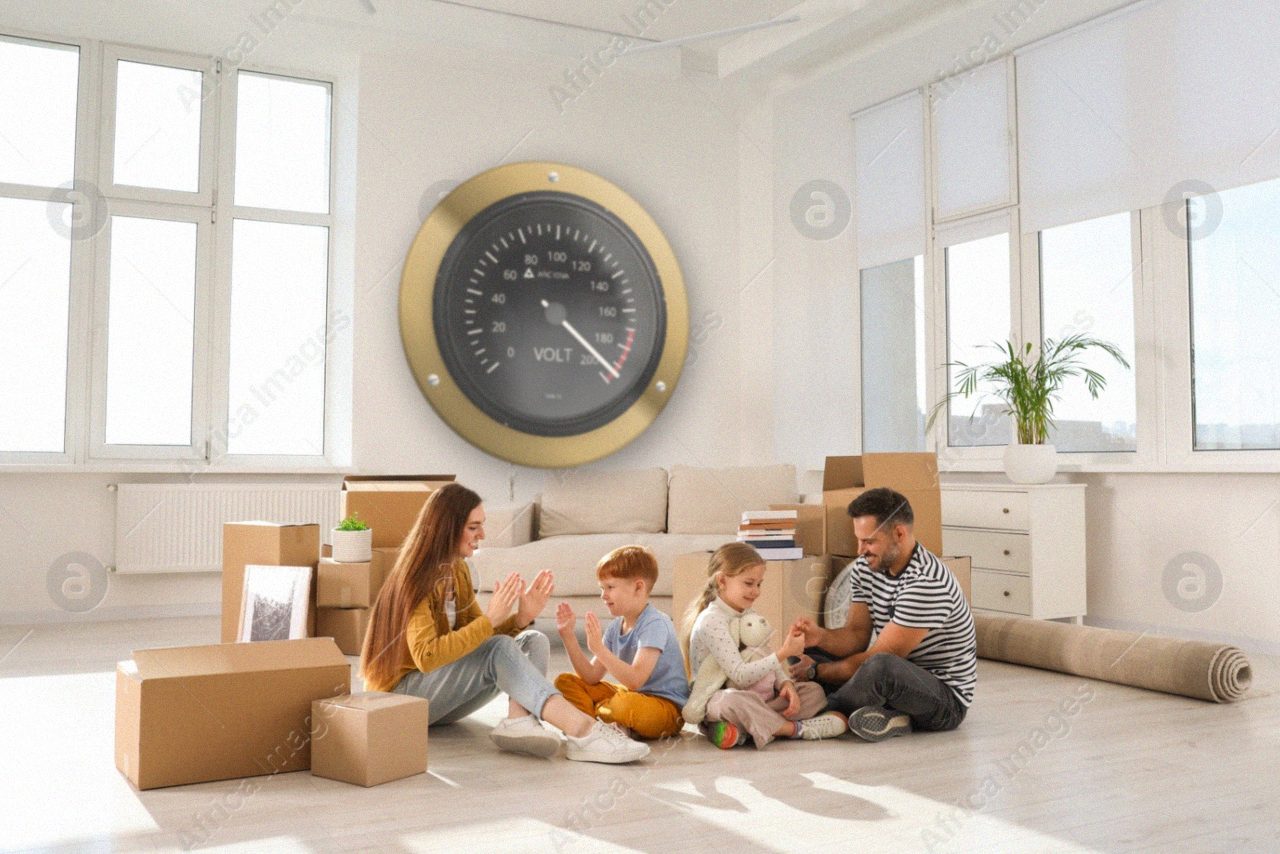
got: 195 V
